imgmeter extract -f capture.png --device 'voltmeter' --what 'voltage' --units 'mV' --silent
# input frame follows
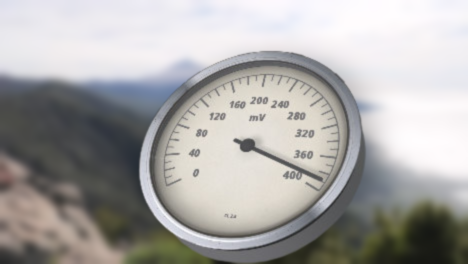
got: 390 mV
